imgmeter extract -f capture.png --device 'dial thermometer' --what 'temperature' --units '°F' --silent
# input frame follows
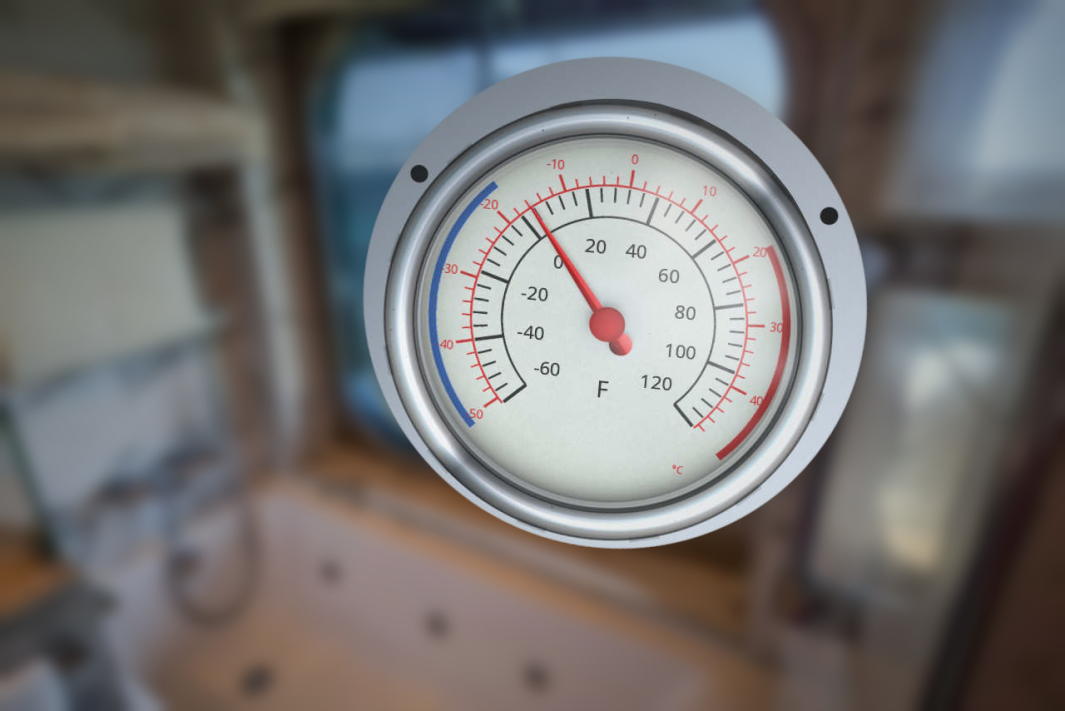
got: 4 °F
